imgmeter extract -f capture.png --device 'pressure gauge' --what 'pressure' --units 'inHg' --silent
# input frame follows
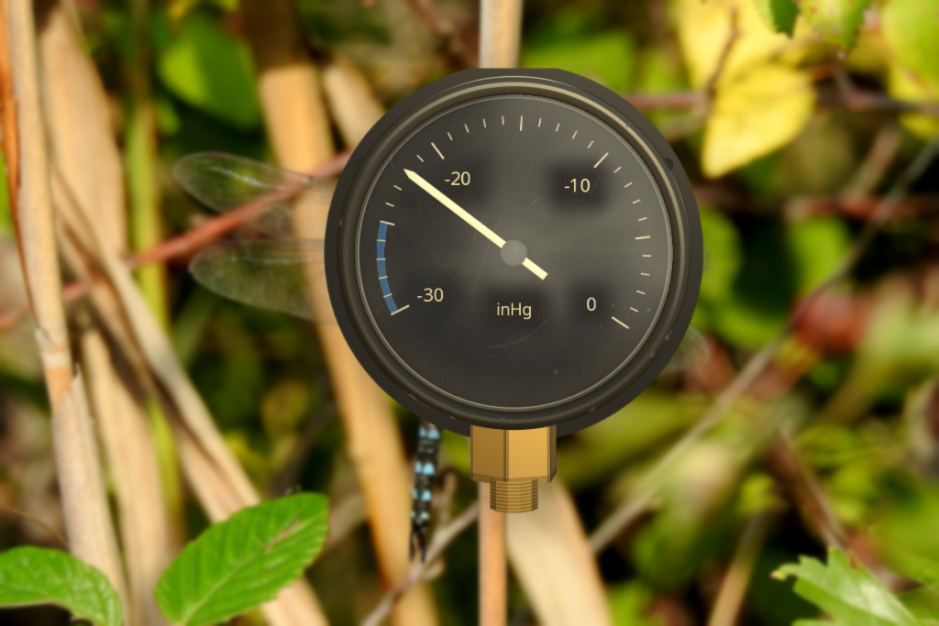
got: -22 inHg
